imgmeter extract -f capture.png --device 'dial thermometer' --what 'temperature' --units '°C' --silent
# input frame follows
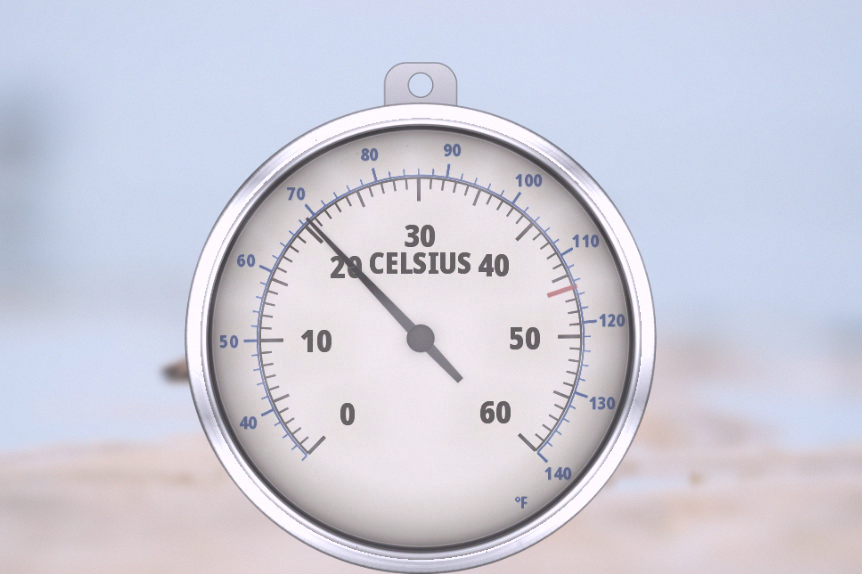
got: 20.5 °C
